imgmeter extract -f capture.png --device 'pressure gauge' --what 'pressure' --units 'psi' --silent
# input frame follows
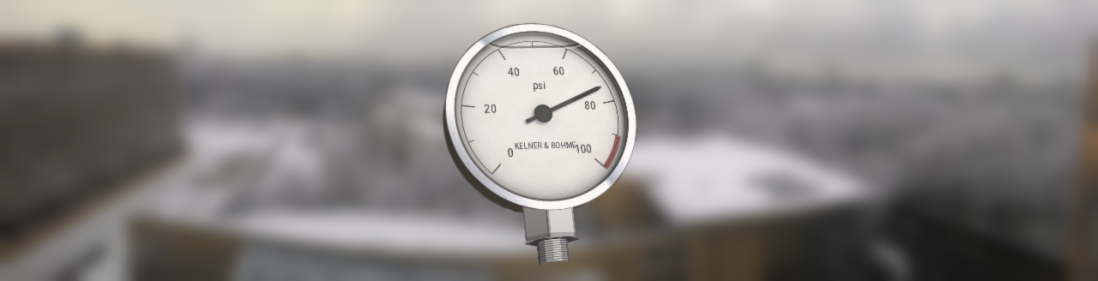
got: 75 psi
